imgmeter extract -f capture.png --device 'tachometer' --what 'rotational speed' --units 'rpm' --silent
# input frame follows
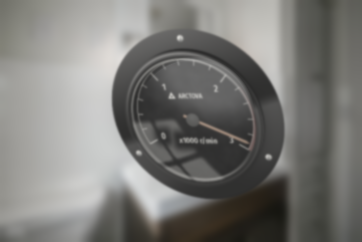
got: 2900 rpm
